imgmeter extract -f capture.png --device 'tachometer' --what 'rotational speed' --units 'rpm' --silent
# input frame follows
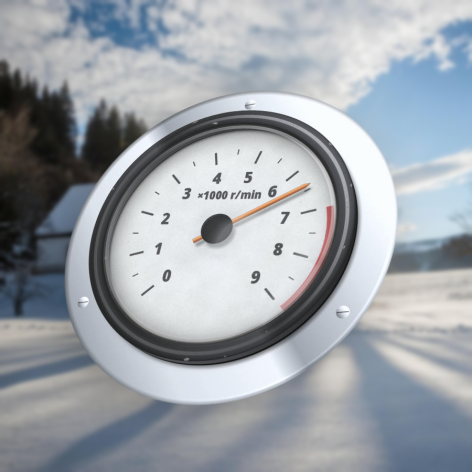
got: 6500 rpm
